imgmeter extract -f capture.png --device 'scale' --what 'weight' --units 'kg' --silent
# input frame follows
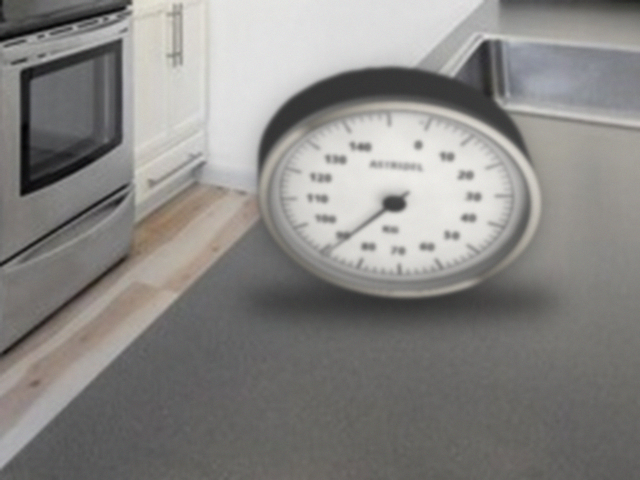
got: 90 kg
